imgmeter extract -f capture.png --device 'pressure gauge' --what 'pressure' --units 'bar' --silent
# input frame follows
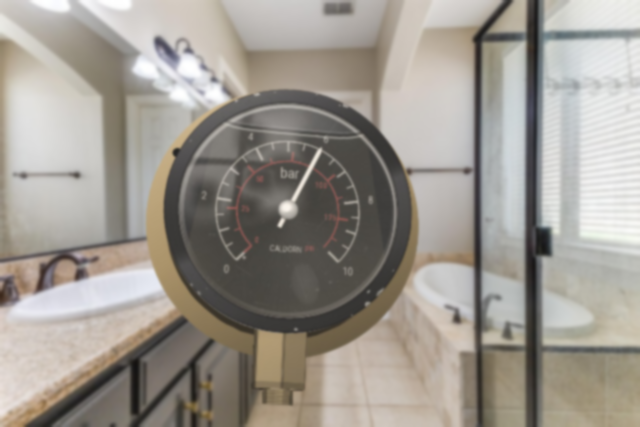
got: 6 bar
